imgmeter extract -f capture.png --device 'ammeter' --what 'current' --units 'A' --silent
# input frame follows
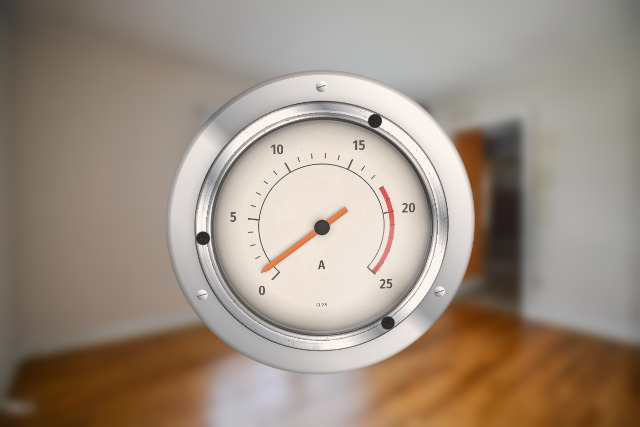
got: 1 A
